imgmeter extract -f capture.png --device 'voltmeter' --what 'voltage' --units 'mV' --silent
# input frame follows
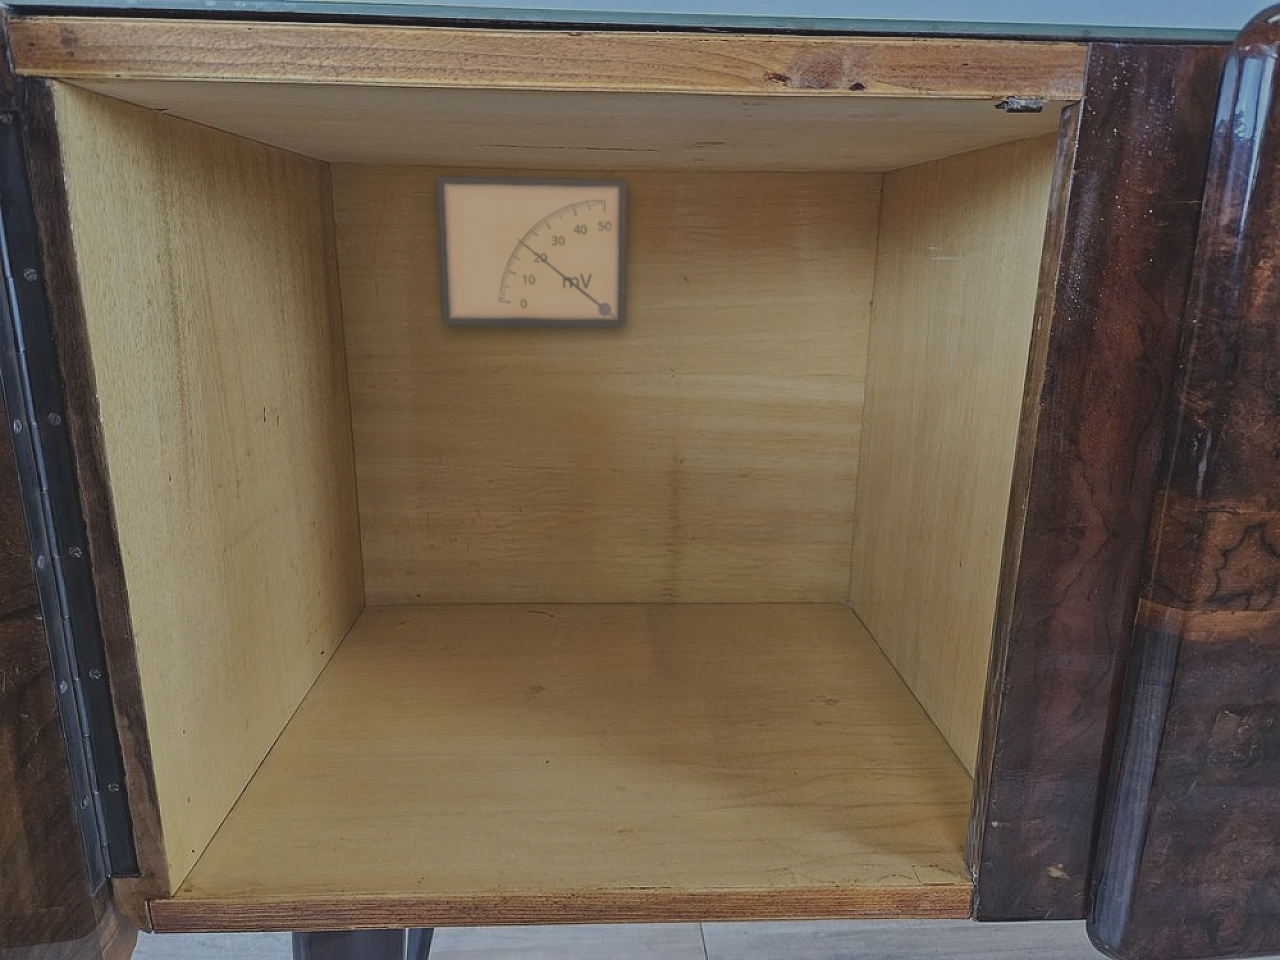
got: 20 mV
